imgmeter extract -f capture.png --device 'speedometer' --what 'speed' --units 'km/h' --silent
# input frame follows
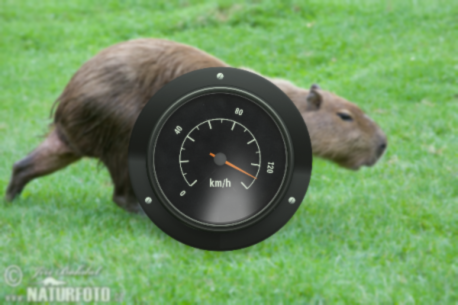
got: 130 km/h
